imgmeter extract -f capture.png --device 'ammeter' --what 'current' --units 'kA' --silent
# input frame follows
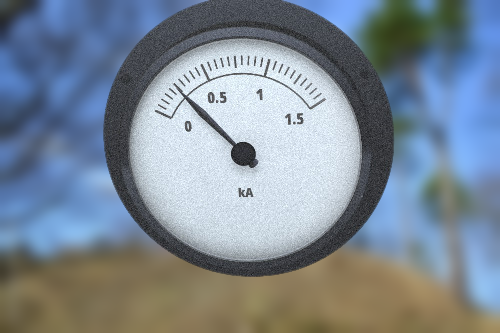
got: 0.25 kA
